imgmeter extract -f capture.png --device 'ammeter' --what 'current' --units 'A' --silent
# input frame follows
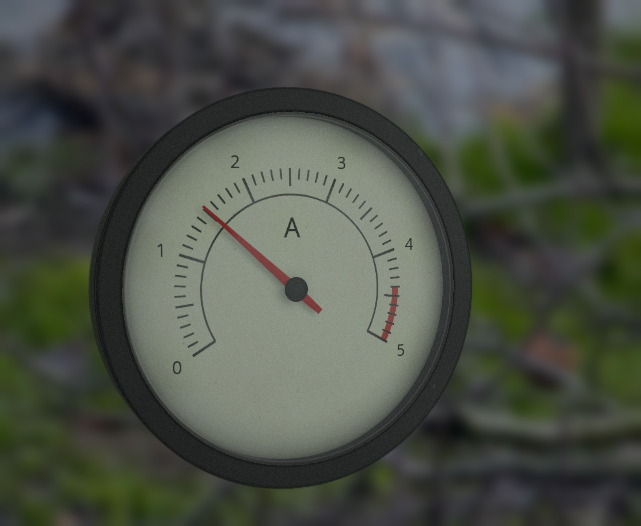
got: 1.5 A
